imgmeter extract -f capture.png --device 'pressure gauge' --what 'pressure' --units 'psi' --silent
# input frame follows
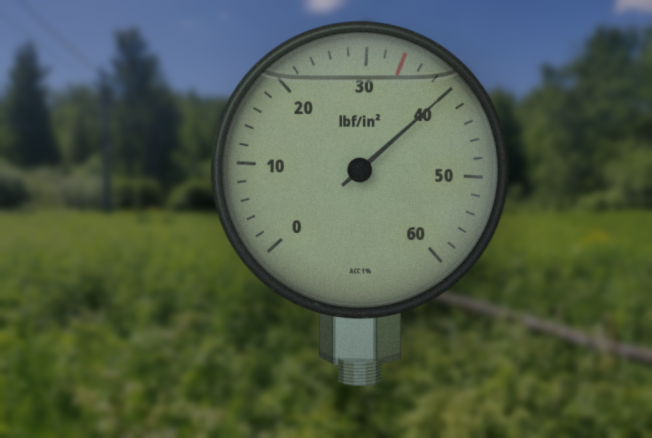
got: 40 psi
